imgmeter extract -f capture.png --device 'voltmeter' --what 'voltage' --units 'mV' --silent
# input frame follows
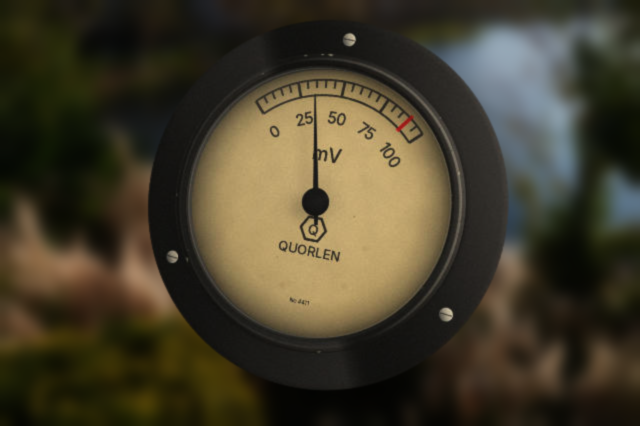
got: 35 mV
